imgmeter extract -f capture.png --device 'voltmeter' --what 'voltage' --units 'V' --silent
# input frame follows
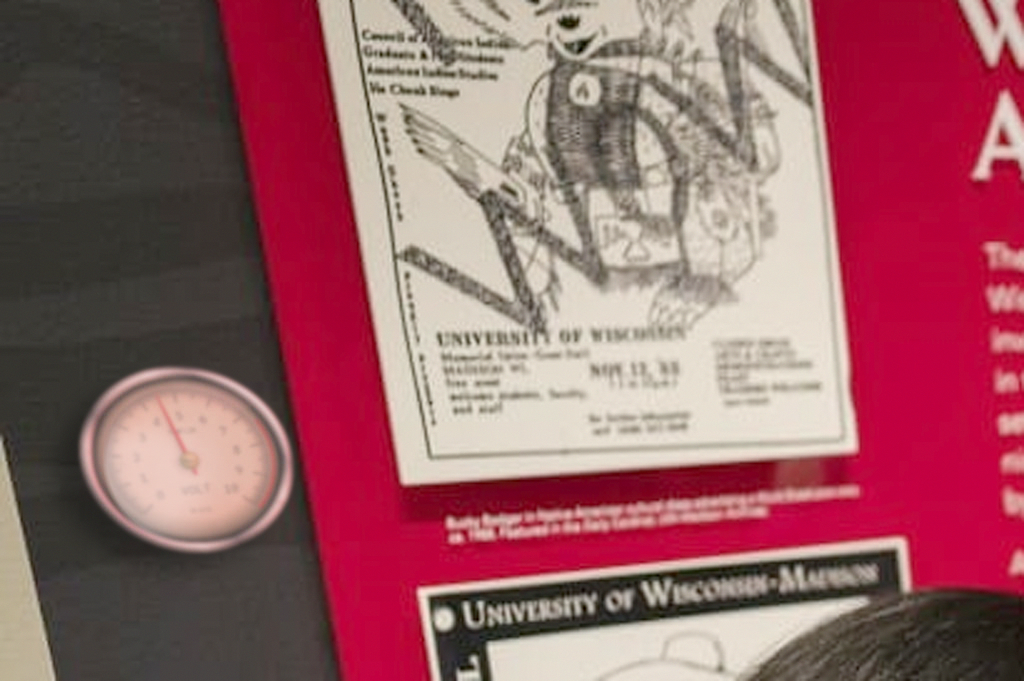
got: 4.5 V
